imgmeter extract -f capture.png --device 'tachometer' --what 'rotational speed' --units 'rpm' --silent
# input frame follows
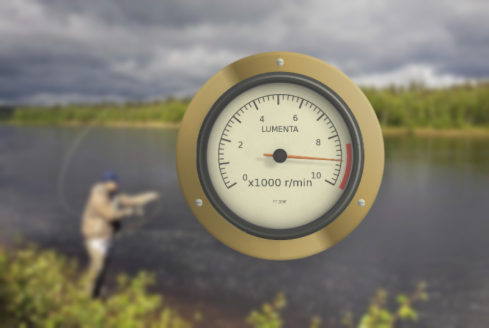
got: 9000 rpm
